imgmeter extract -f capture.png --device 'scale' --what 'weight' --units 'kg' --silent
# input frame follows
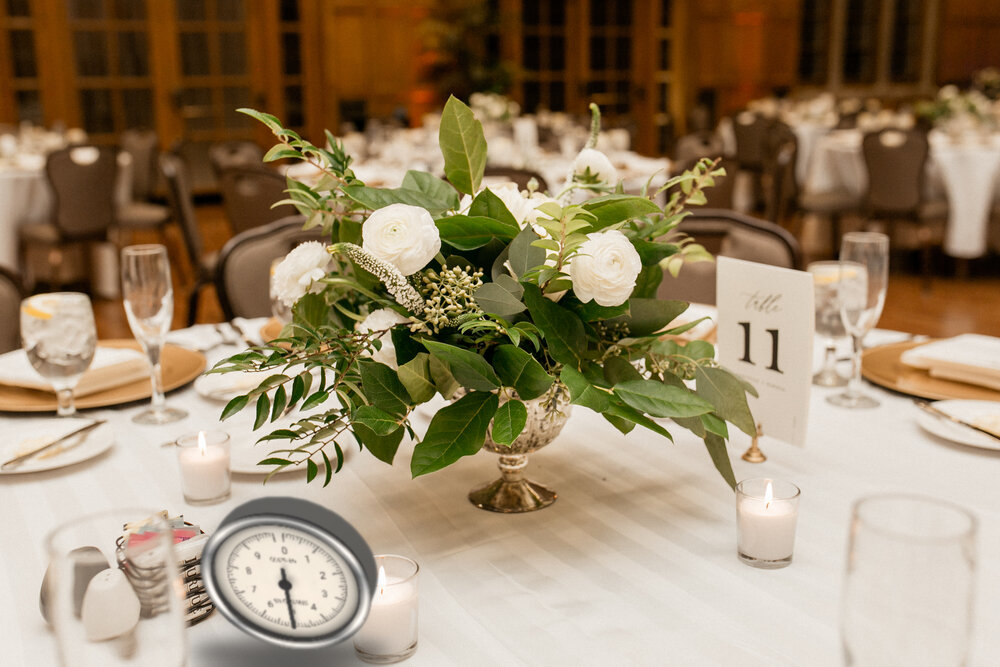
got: 5 kg
